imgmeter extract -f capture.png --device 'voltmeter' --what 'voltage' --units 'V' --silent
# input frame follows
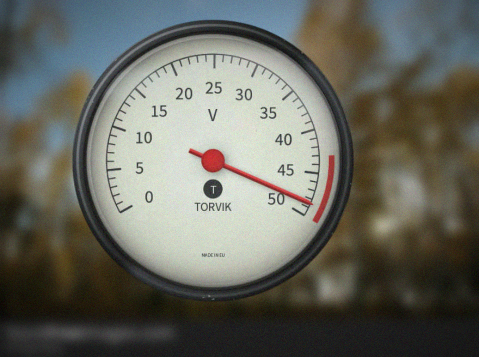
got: 48.5 V
